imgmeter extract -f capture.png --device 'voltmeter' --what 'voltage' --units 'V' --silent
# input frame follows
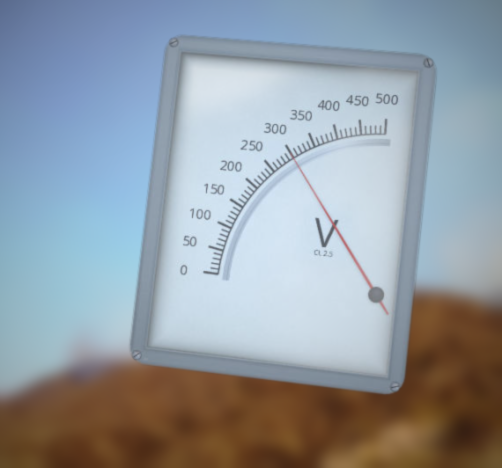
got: 300 V
